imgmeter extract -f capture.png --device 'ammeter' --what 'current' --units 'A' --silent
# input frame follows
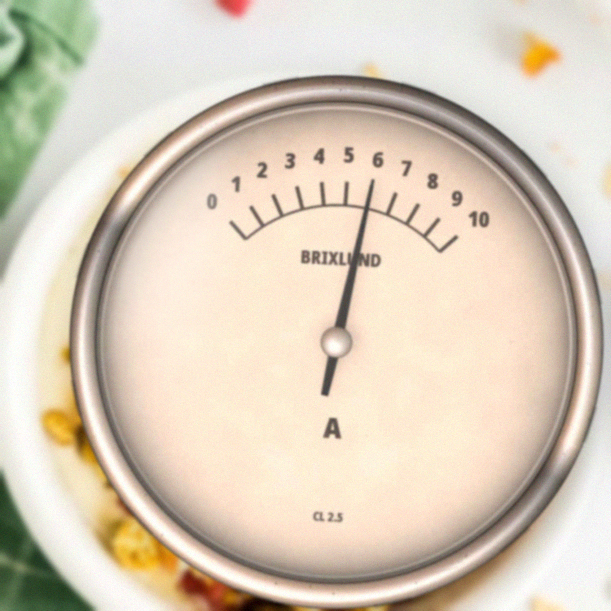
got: 6 A
